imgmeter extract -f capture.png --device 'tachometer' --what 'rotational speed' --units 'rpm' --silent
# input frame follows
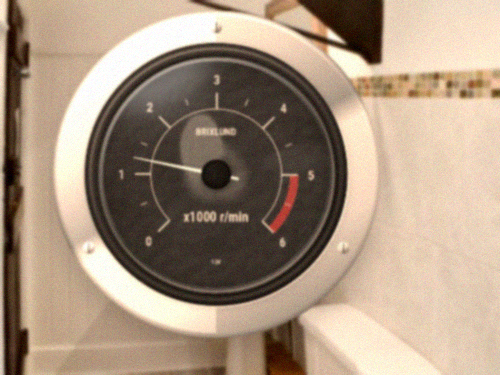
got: 1250 rpm
